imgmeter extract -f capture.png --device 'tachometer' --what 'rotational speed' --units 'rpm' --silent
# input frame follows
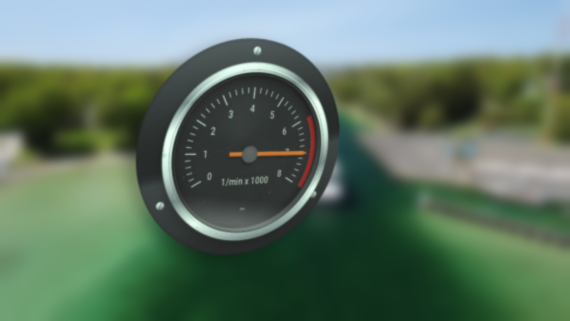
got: 7000 rpm
